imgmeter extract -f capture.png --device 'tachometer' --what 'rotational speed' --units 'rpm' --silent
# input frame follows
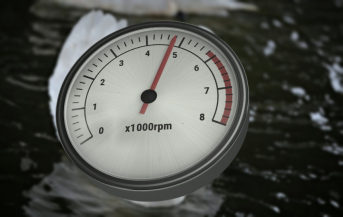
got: 4800 rpm
